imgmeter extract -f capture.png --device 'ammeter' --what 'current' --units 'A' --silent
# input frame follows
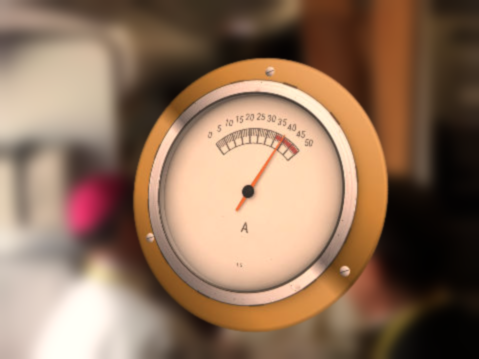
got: 40 A
